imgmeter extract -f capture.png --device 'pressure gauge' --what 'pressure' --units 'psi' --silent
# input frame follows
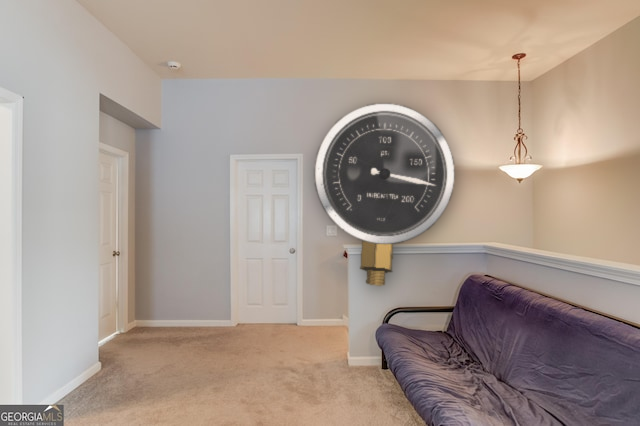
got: 175 psi
